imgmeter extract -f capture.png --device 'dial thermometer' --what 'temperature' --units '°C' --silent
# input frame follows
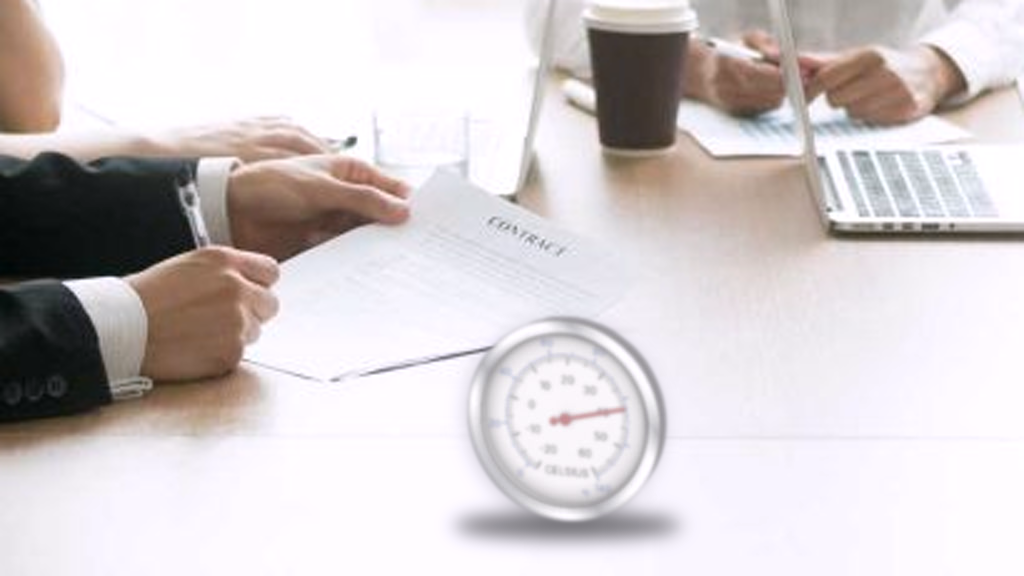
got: 40 °C
